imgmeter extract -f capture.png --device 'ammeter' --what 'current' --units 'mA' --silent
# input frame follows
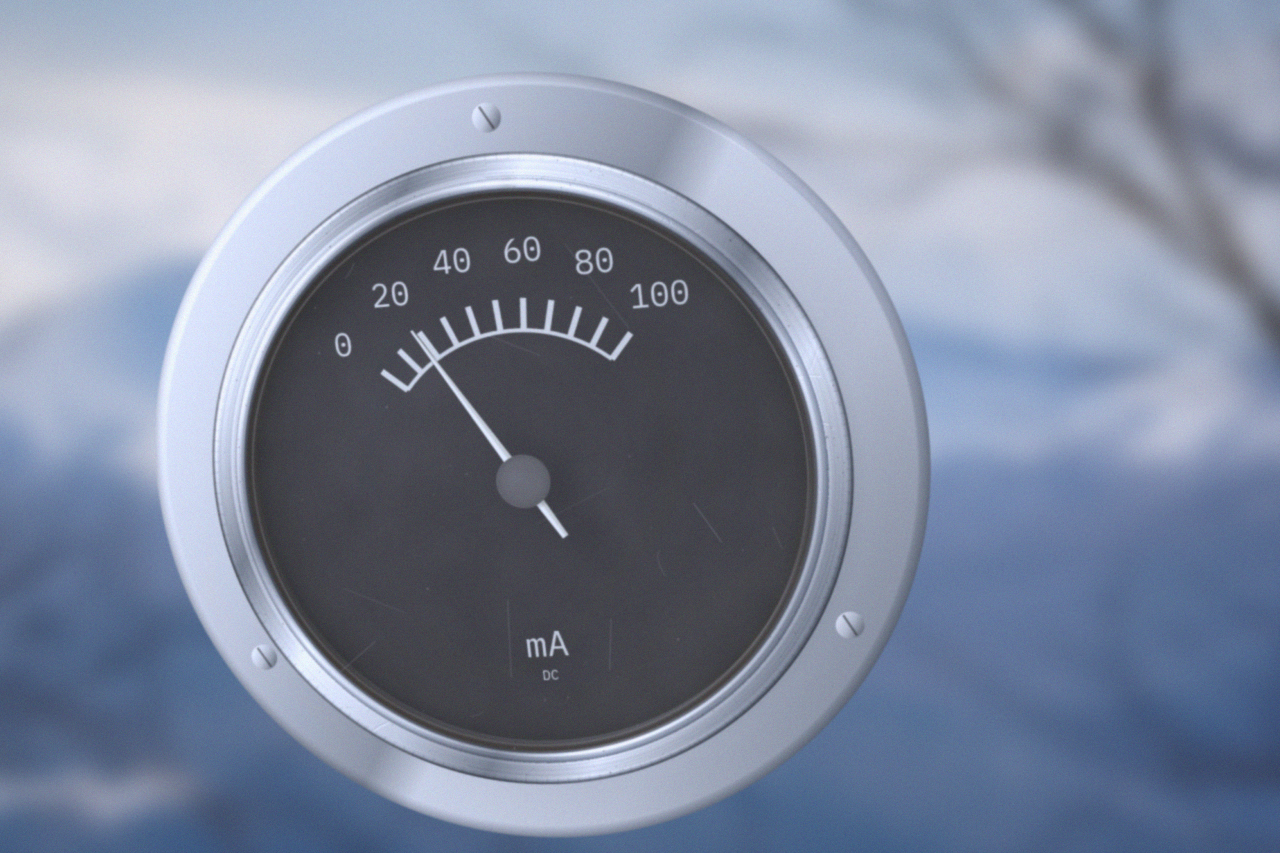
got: 20 mA
